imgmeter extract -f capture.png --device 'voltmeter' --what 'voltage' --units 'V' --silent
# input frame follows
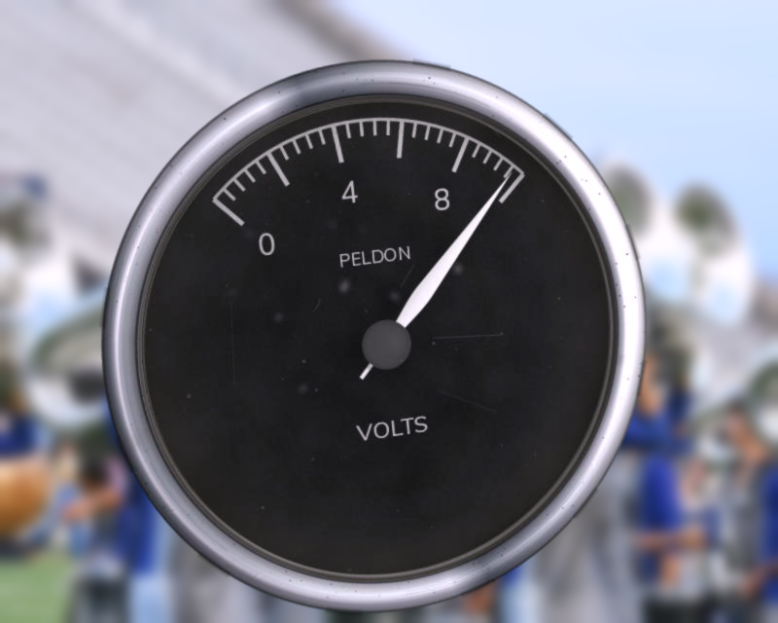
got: 9.6 V
